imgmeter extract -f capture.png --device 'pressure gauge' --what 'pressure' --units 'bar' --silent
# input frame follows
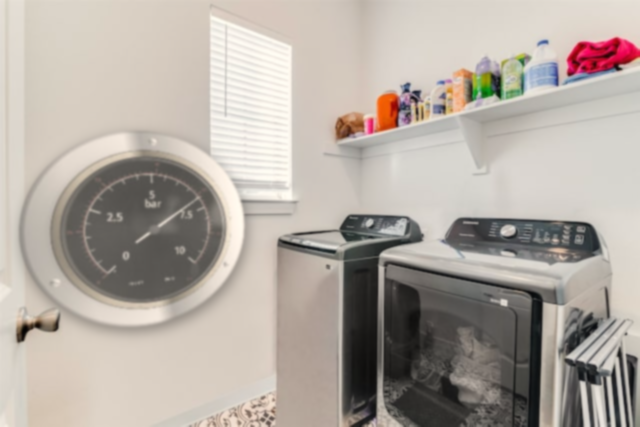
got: 7 bar
